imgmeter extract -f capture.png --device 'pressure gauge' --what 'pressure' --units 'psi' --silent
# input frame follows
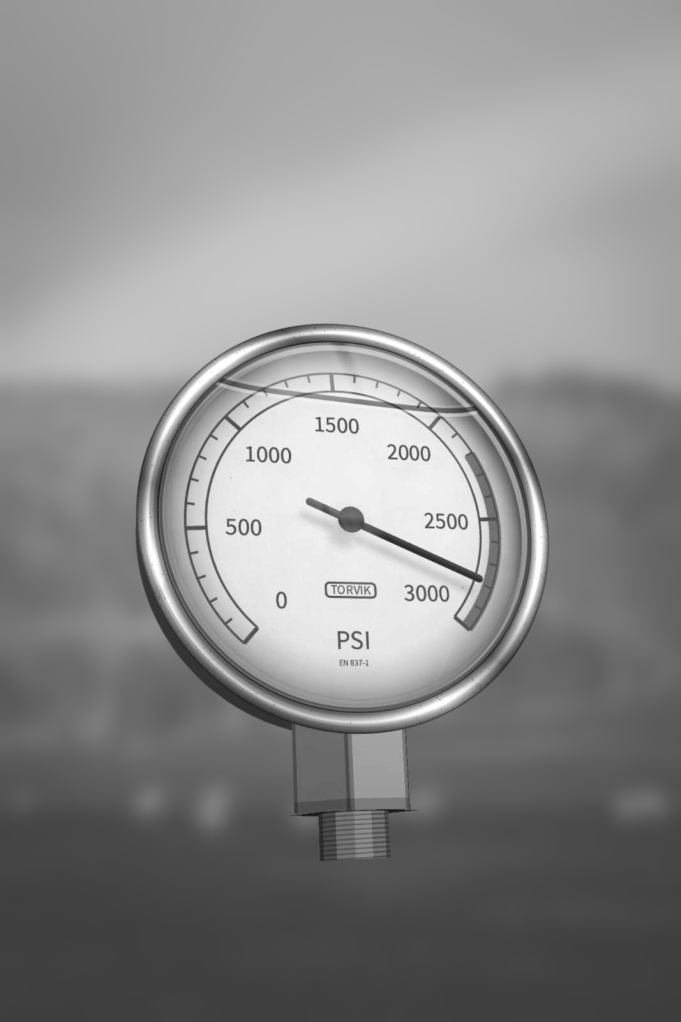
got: 2800 psi
